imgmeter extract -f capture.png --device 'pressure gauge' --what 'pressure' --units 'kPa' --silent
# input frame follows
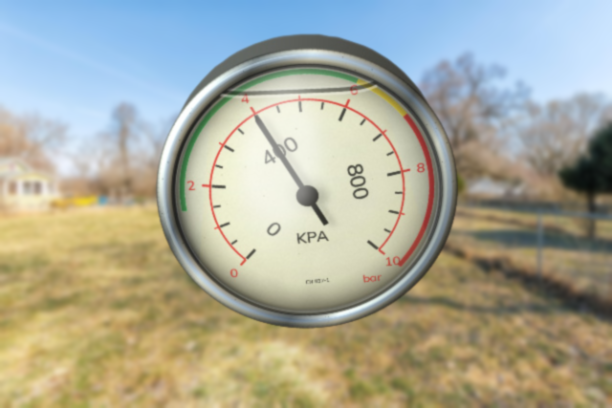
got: 400 kPa
